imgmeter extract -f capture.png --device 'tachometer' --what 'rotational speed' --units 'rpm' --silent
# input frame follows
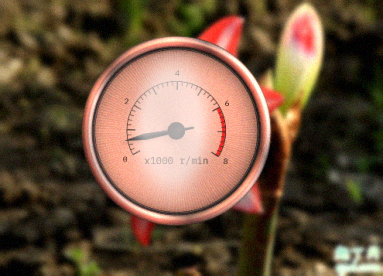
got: 600 rpm
